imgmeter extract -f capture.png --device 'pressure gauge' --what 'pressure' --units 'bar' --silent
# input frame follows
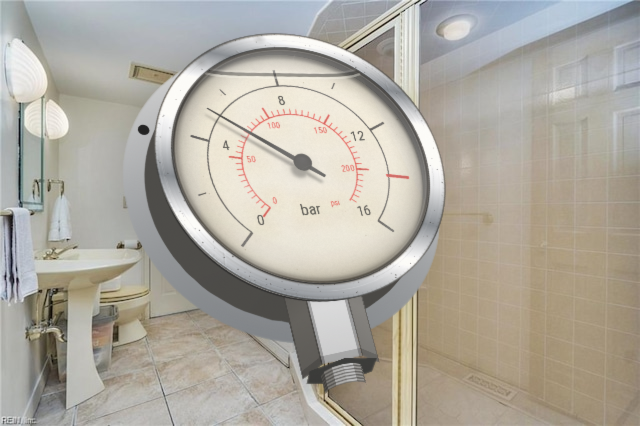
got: 5 bar
